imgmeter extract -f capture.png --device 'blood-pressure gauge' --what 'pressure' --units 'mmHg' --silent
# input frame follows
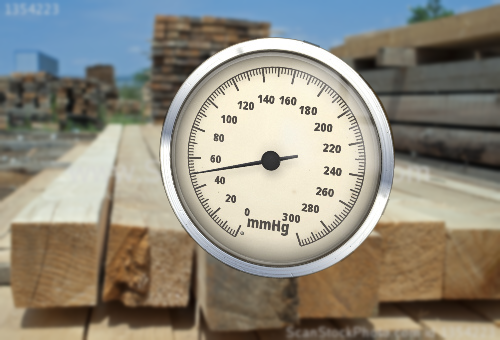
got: 50 mmHg
